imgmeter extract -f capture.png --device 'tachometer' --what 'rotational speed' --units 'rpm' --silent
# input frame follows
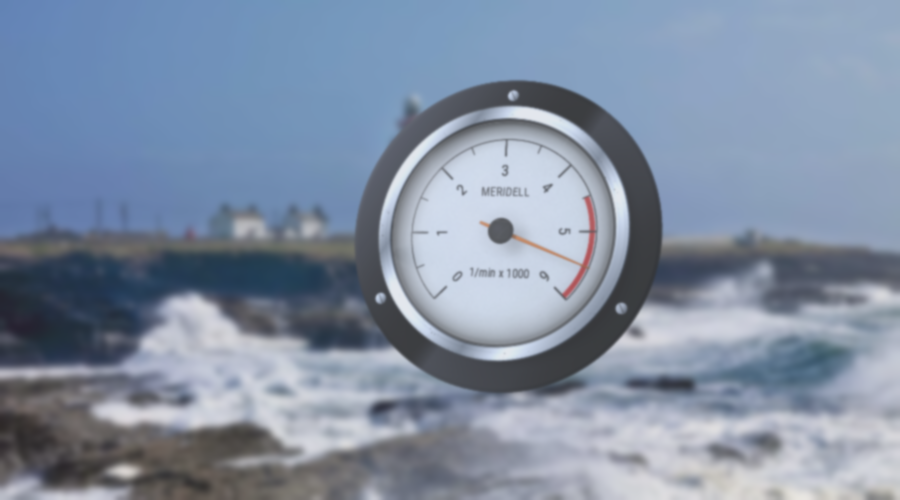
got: 5500 rpm
